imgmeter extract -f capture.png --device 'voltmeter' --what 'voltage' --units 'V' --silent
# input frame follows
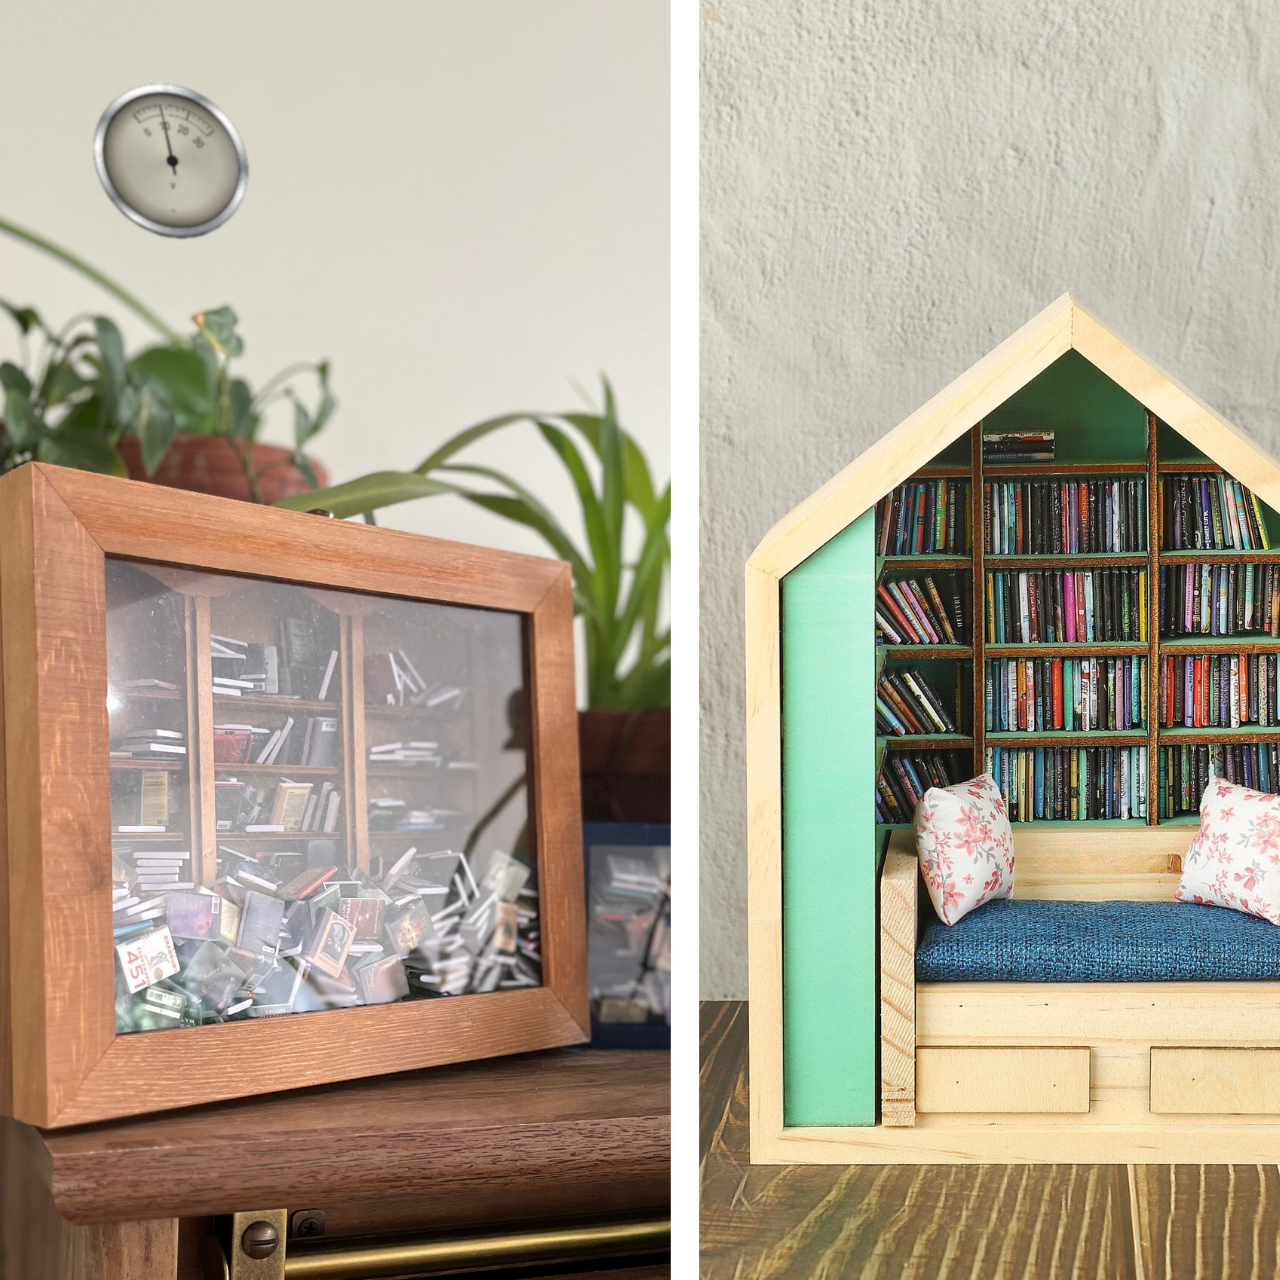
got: 10 V
